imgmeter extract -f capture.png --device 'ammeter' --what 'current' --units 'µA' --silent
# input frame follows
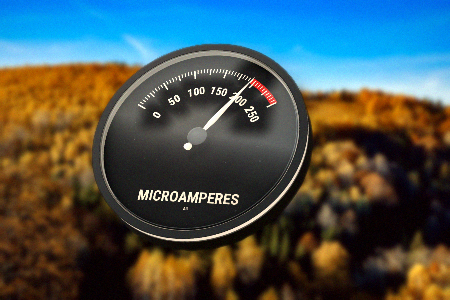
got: 200 µA
